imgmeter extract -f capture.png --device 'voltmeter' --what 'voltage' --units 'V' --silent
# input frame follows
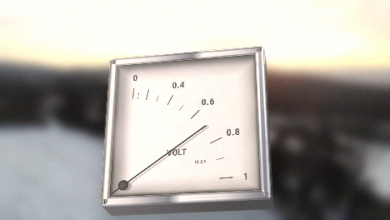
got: 0.7 V
